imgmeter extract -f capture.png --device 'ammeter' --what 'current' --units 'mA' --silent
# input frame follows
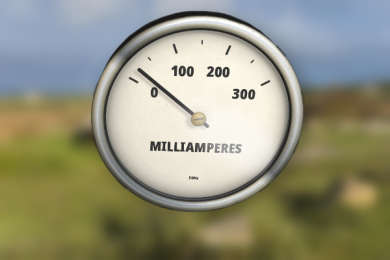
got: 25 mA
